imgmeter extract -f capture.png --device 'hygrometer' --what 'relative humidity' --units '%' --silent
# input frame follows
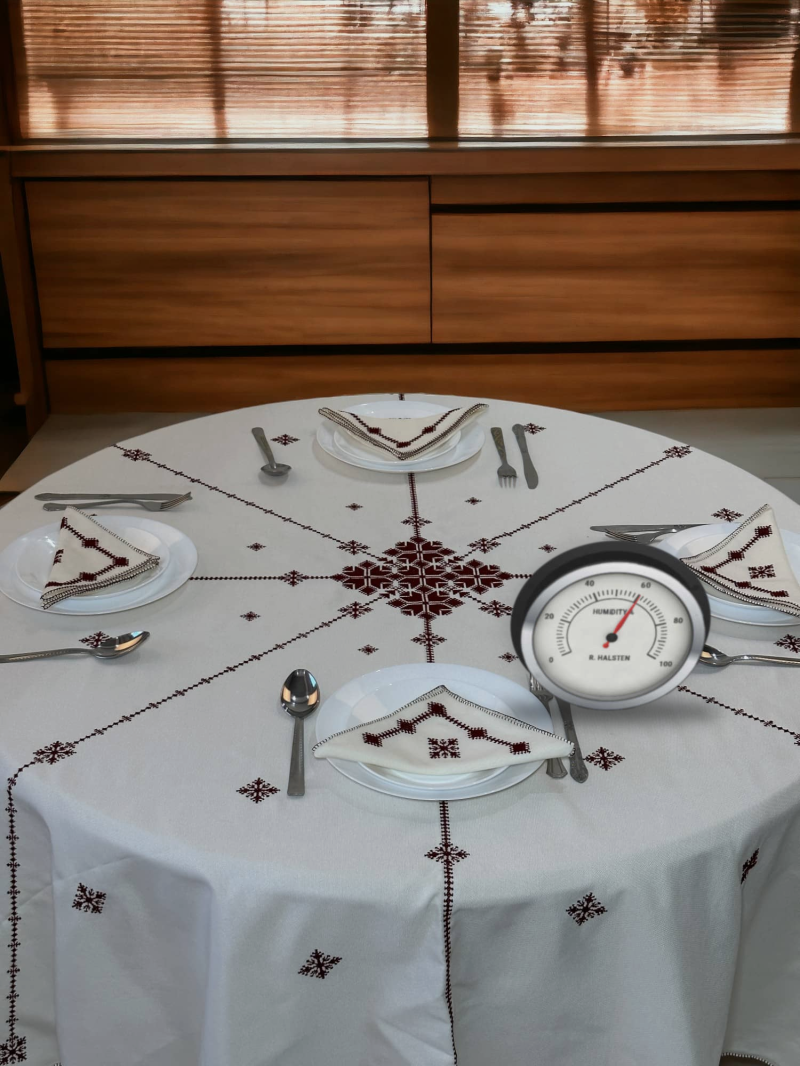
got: 60 %
